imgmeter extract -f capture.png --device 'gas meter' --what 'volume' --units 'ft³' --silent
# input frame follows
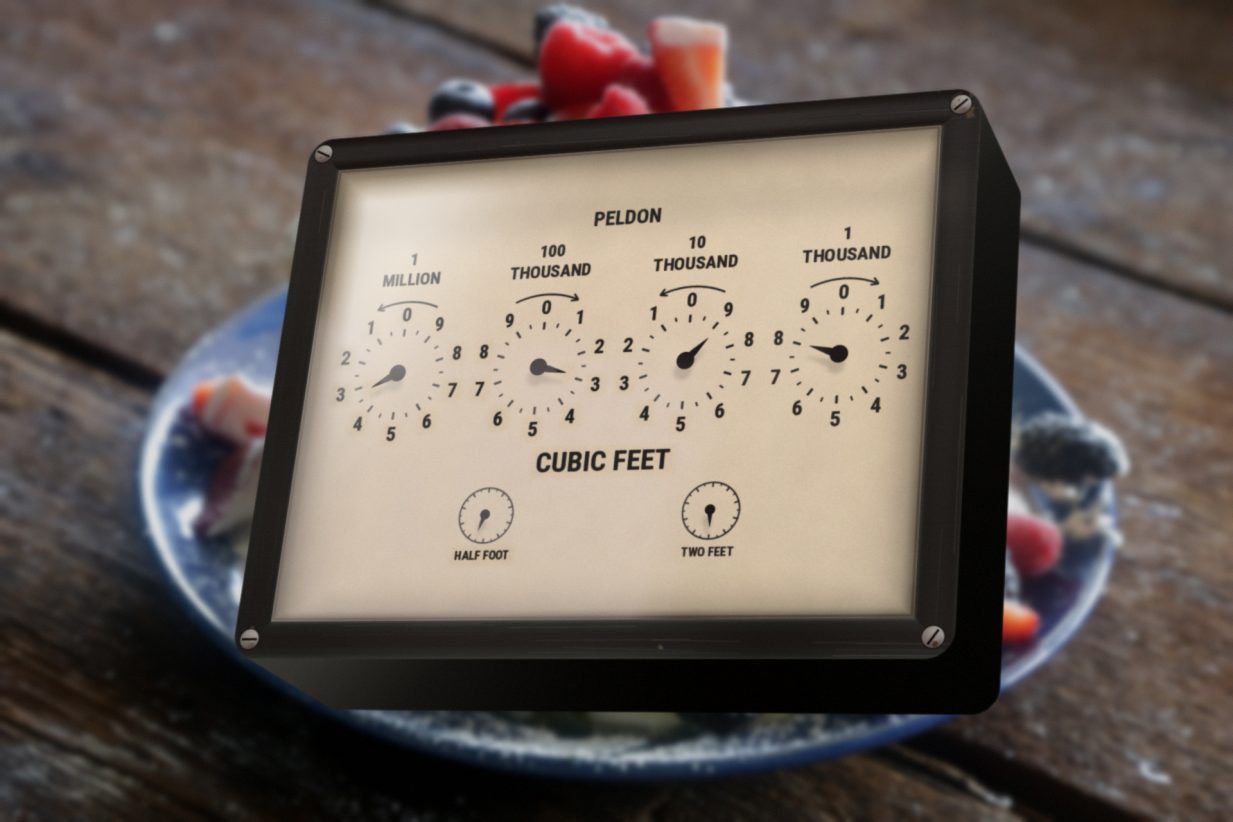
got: 328800 ft³
